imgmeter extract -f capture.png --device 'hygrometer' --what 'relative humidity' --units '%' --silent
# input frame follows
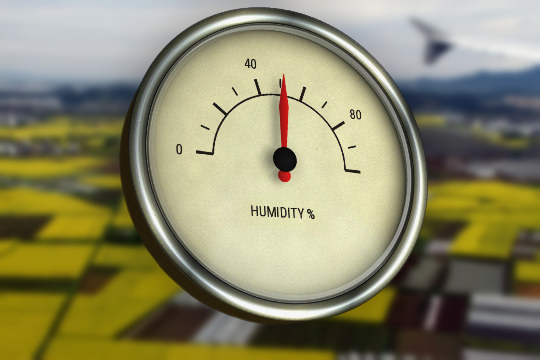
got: 50 %
